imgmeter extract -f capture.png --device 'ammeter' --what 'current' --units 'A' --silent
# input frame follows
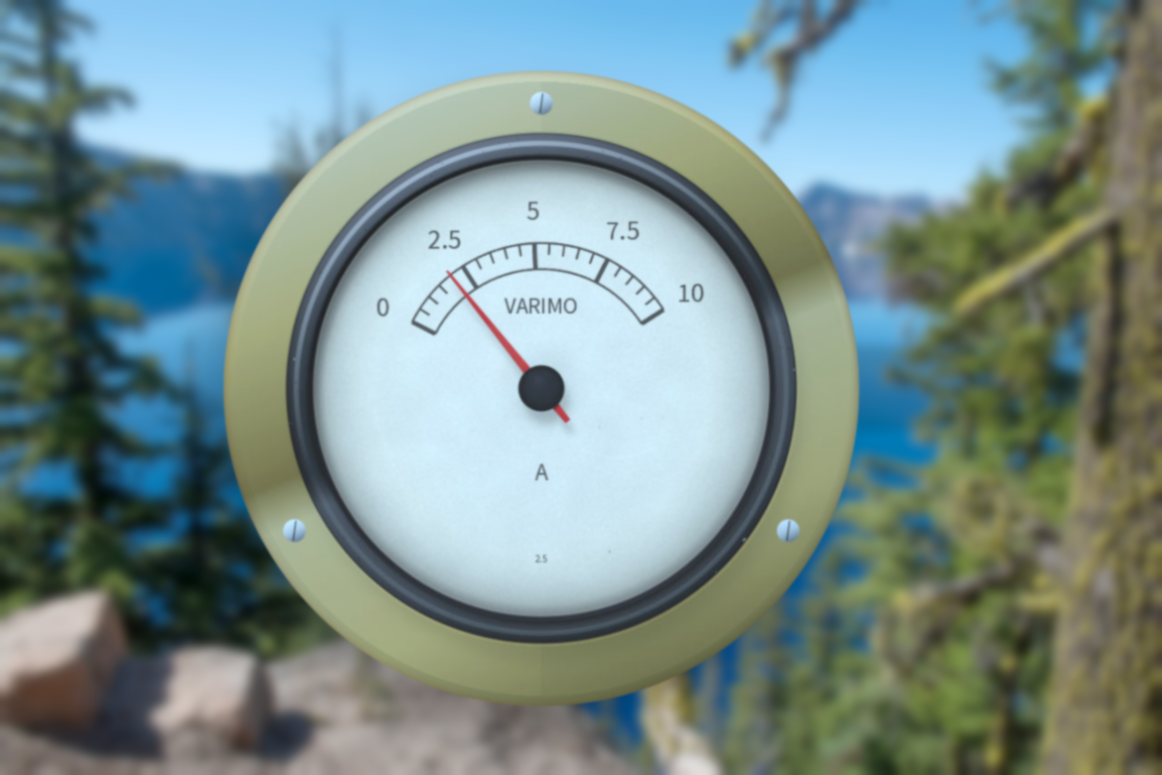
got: 2 A
